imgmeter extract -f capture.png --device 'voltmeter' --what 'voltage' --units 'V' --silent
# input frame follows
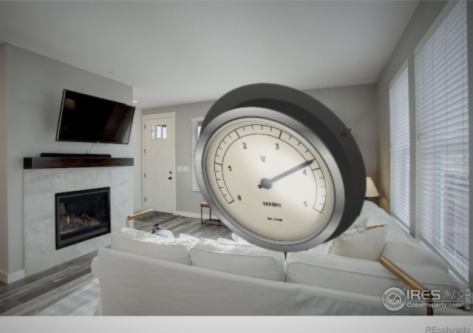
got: 3.8 V
